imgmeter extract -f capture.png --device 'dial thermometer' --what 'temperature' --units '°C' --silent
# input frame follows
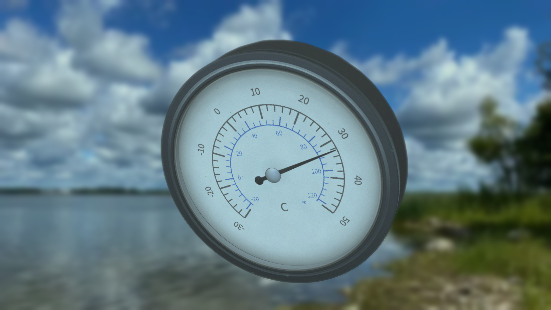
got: 32 °C
